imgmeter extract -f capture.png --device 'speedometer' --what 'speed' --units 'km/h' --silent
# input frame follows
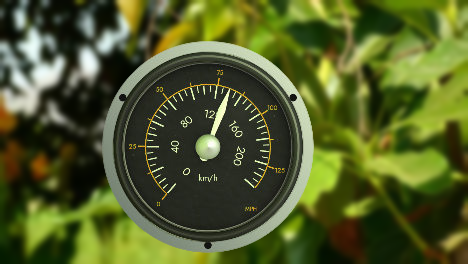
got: 130 km/h
